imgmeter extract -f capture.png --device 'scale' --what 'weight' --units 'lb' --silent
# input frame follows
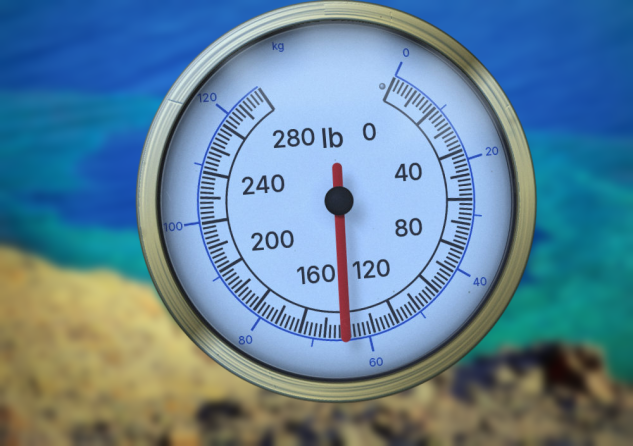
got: 142 lb
